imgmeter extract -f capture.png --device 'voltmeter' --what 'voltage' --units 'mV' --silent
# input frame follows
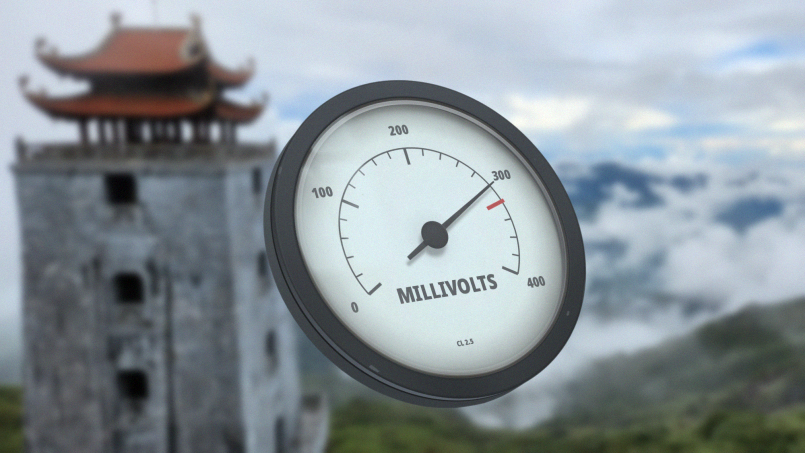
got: 300 mV
